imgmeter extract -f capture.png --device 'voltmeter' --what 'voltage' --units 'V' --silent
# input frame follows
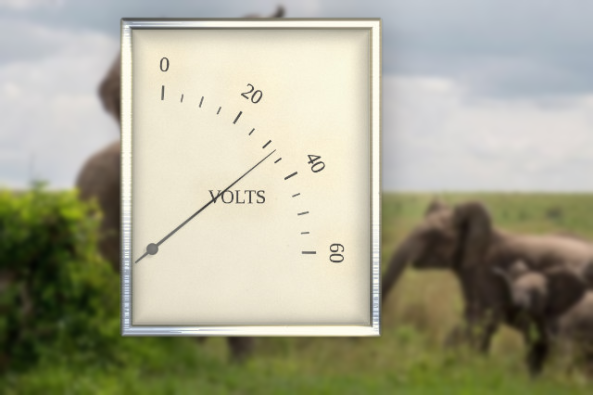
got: 32.5 V
